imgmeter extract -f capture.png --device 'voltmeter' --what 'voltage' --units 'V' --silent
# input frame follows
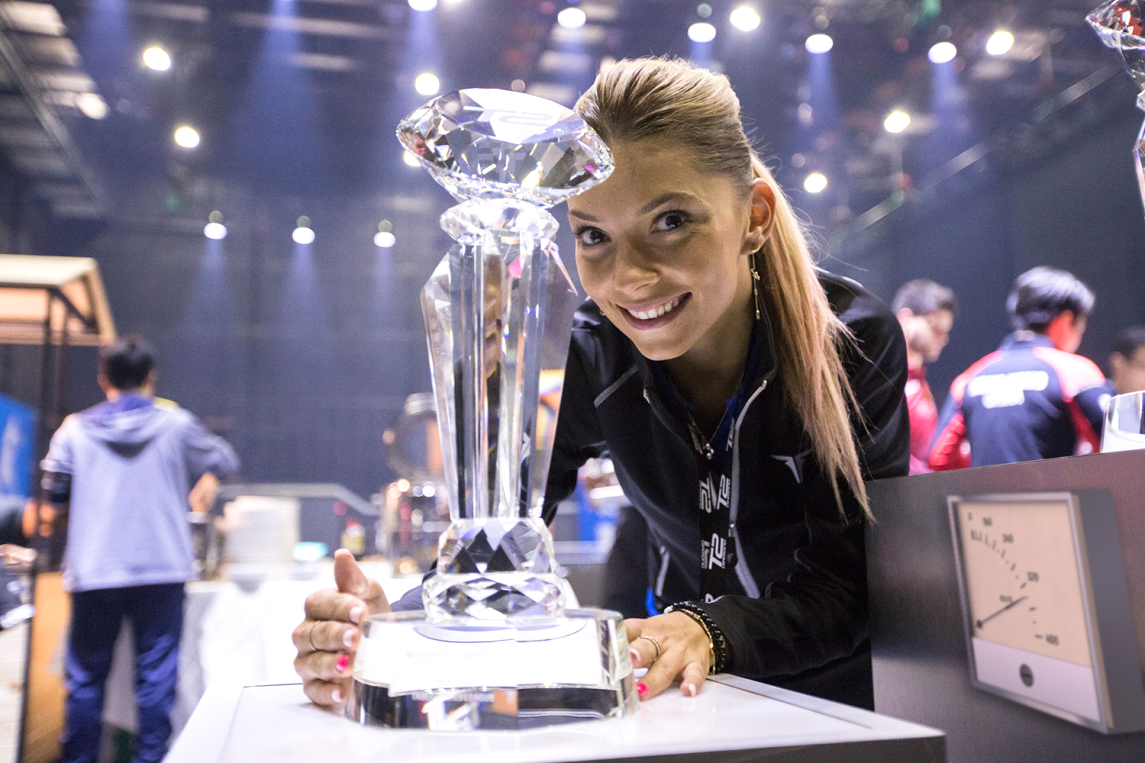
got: 340 V
